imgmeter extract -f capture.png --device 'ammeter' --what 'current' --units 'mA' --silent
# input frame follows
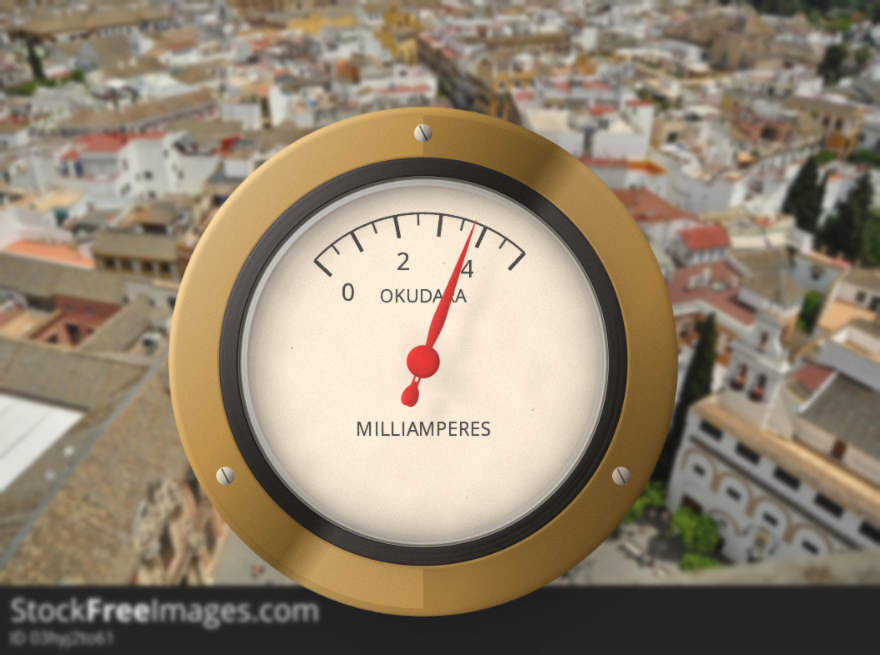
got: 3.75 mA
